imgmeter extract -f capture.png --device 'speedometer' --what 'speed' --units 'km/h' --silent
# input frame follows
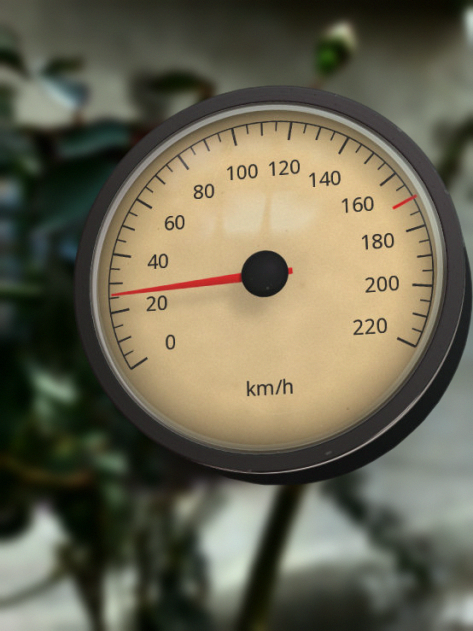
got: 25 km/h
